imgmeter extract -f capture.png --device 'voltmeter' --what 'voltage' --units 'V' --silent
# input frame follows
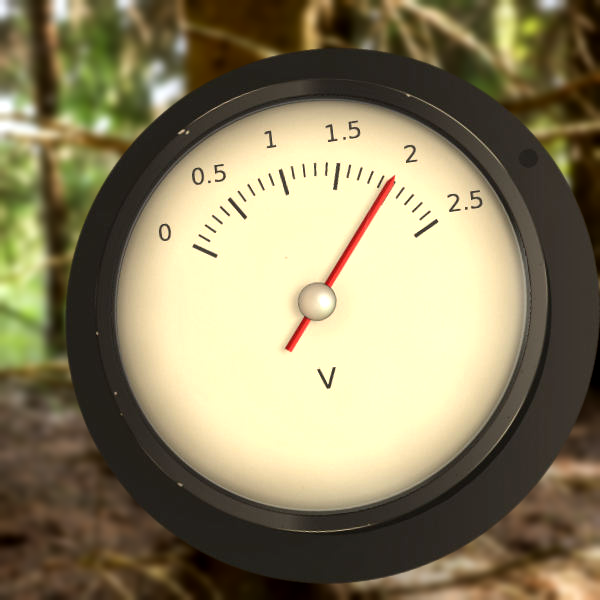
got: 2 V
